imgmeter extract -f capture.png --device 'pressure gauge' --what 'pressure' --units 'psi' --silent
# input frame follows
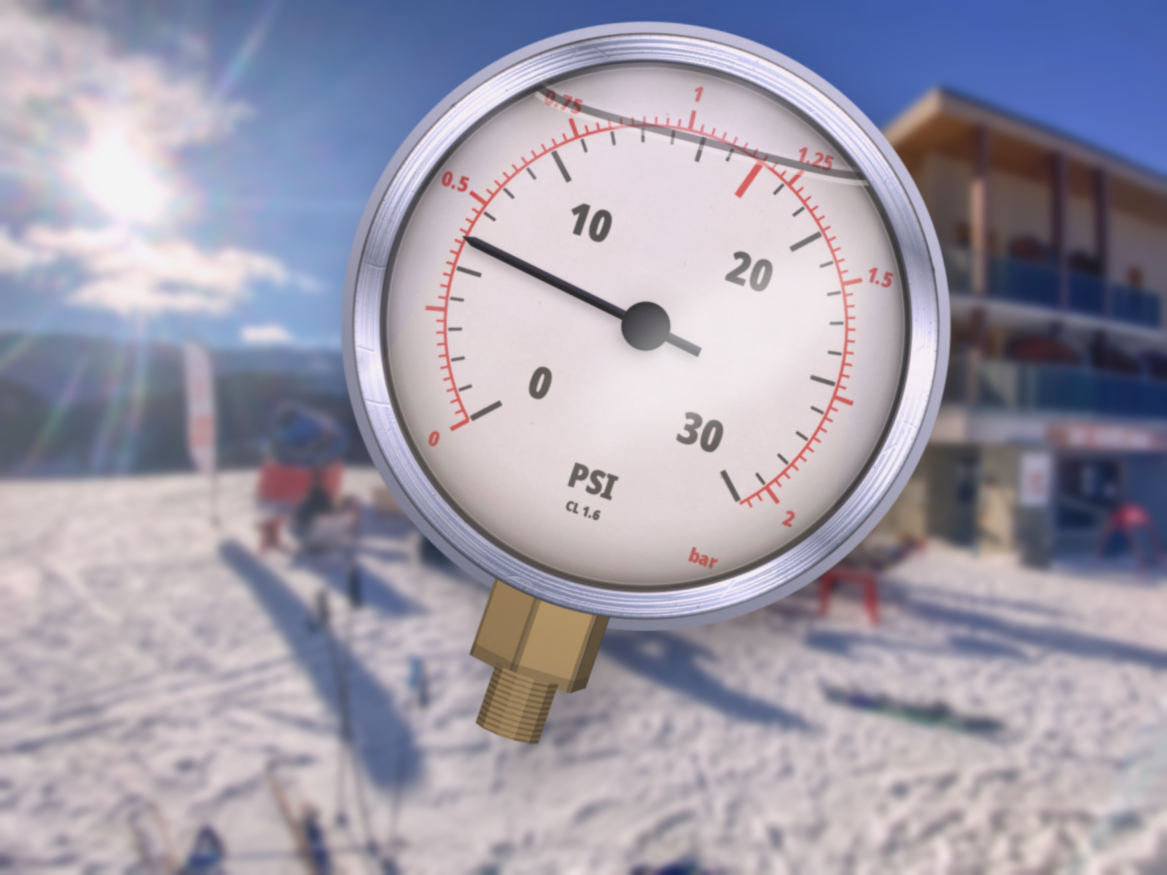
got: 6 psi
